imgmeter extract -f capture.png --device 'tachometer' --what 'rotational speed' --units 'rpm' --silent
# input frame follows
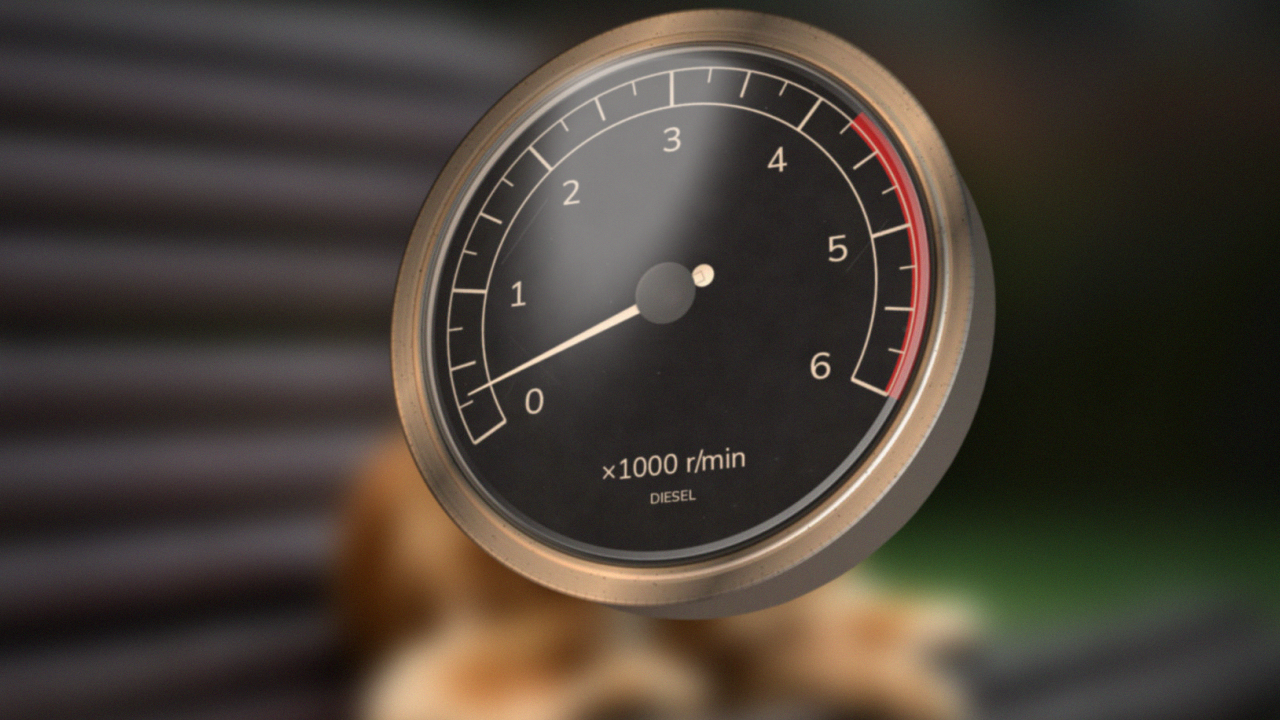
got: 250 rpm
